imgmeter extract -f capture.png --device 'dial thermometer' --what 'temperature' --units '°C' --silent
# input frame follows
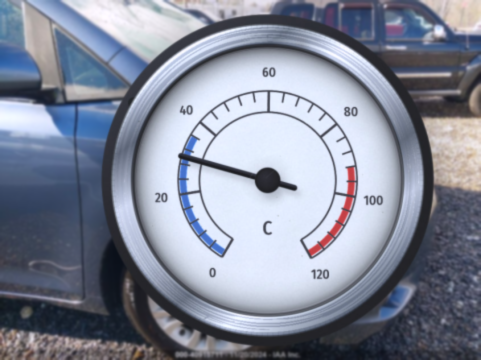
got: 30 °C
